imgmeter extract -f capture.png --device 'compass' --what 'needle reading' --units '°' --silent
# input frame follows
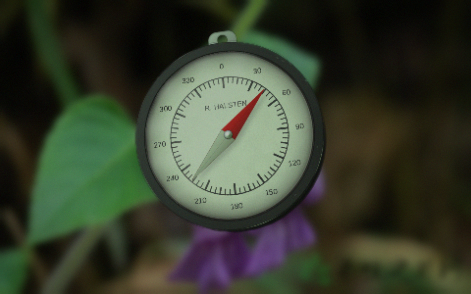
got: 45 °
